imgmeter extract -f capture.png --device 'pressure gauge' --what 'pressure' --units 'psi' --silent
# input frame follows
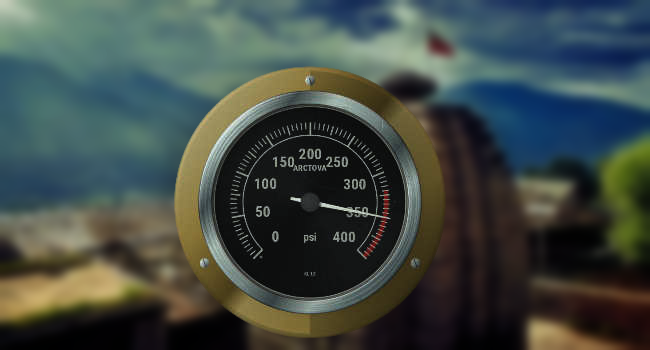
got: 350 psi
